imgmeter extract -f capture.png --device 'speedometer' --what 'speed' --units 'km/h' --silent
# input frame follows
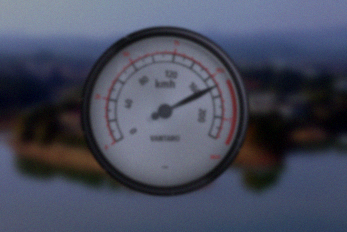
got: 170 km/h
